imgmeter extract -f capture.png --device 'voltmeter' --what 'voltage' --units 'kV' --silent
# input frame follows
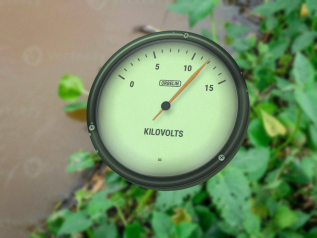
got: 12 kV
